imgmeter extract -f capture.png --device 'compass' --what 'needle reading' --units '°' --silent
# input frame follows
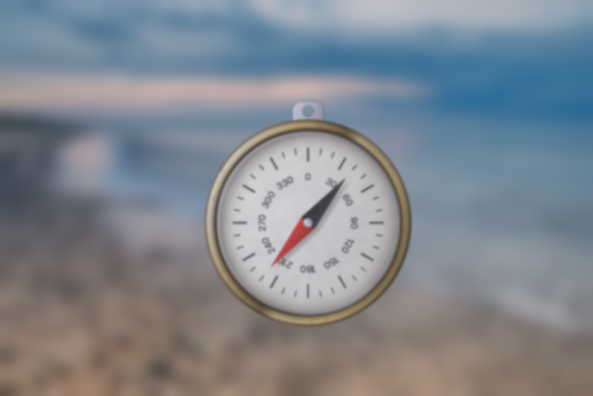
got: 220 °
